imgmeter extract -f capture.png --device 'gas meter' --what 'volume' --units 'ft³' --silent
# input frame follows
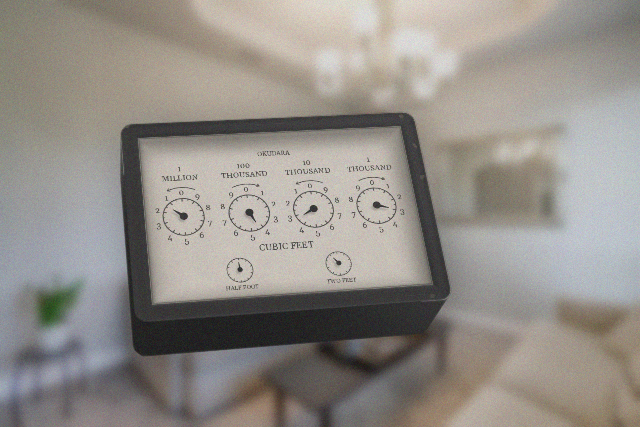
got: 143300 ft³
